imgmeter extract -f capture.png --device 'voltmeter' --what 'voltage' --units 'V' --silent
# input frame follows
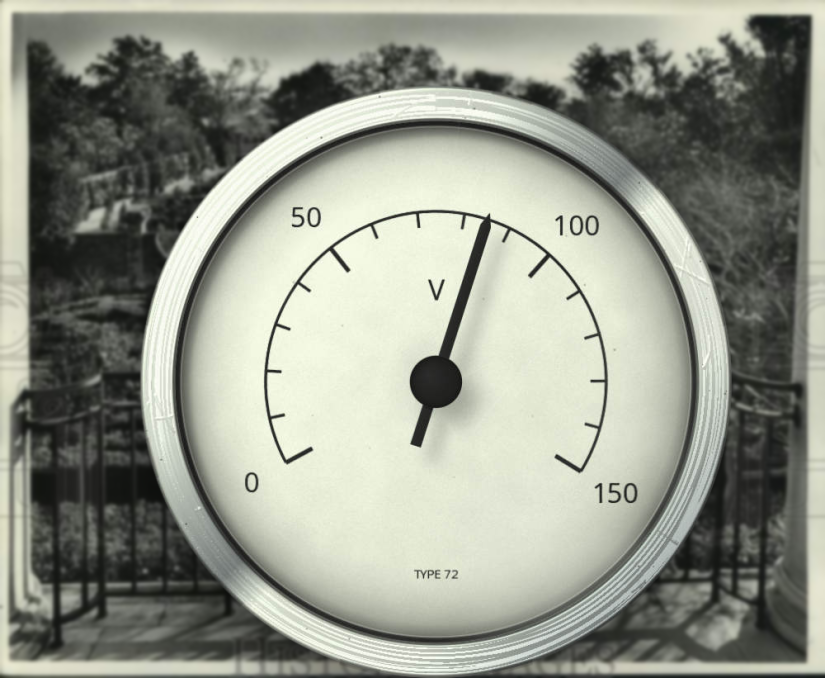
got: 85 V
